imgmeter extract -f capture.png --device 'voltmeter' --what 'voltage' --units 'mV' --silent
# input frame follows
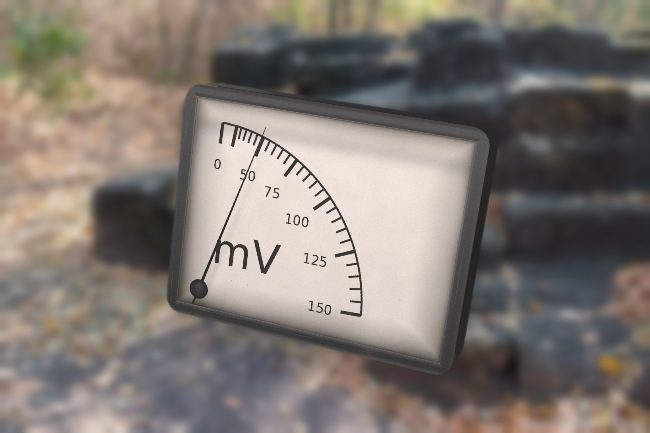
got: 50 mV
